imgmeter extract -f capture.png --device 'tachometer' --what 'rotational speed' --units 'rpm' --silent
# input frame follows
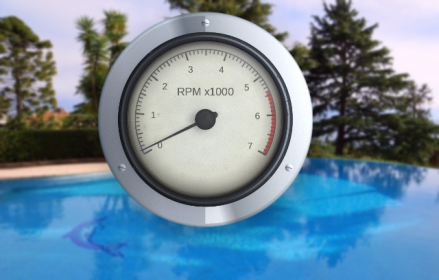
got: 100 rpm
